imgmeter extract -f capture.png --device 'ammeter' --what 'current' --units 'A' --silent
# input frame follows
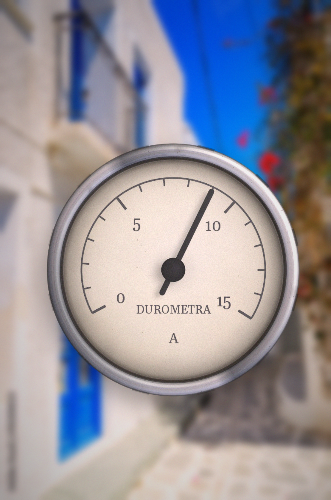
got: 9 A
